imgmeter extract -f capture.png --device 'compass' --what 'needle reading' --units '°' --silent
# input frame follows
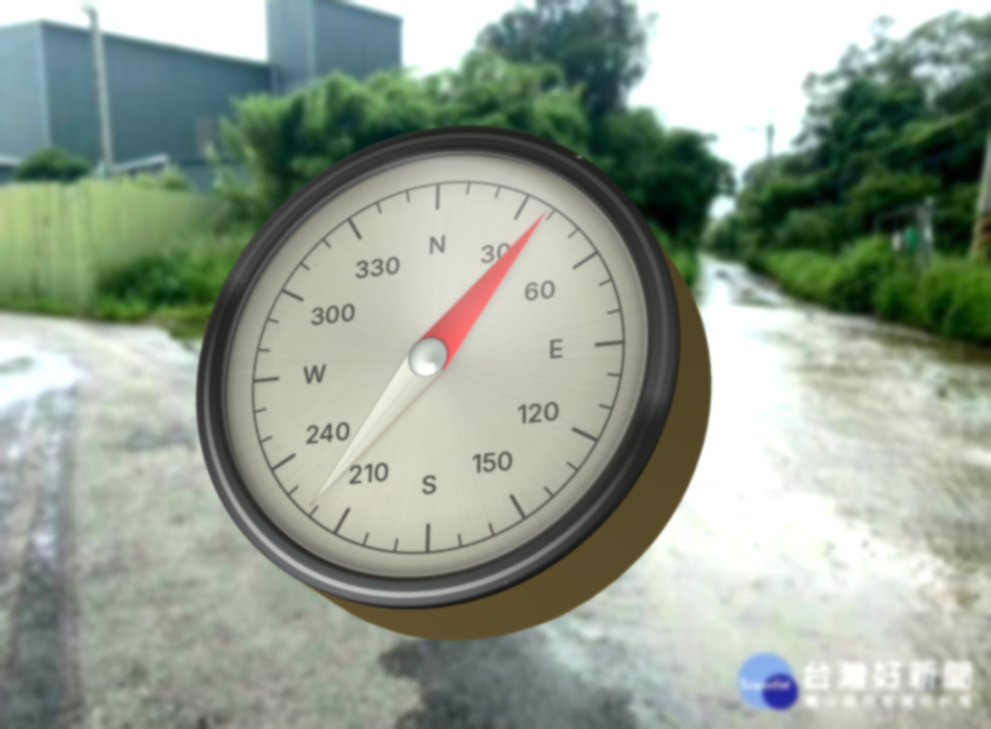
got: 40 °
